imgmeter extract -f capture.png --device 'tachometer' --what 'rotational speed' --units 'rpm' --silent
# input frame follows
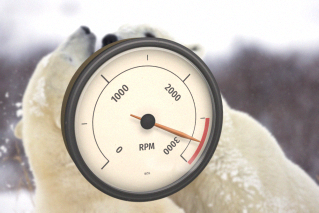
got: 2750 rpm
